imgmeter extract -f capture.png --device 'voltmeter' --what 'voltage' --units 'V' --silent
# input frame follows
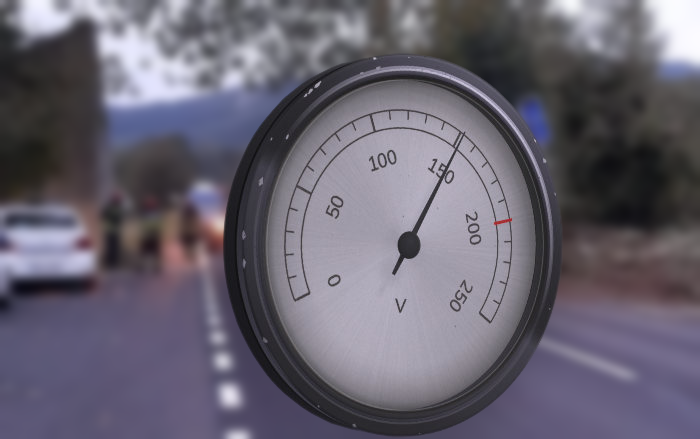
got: 150 V
